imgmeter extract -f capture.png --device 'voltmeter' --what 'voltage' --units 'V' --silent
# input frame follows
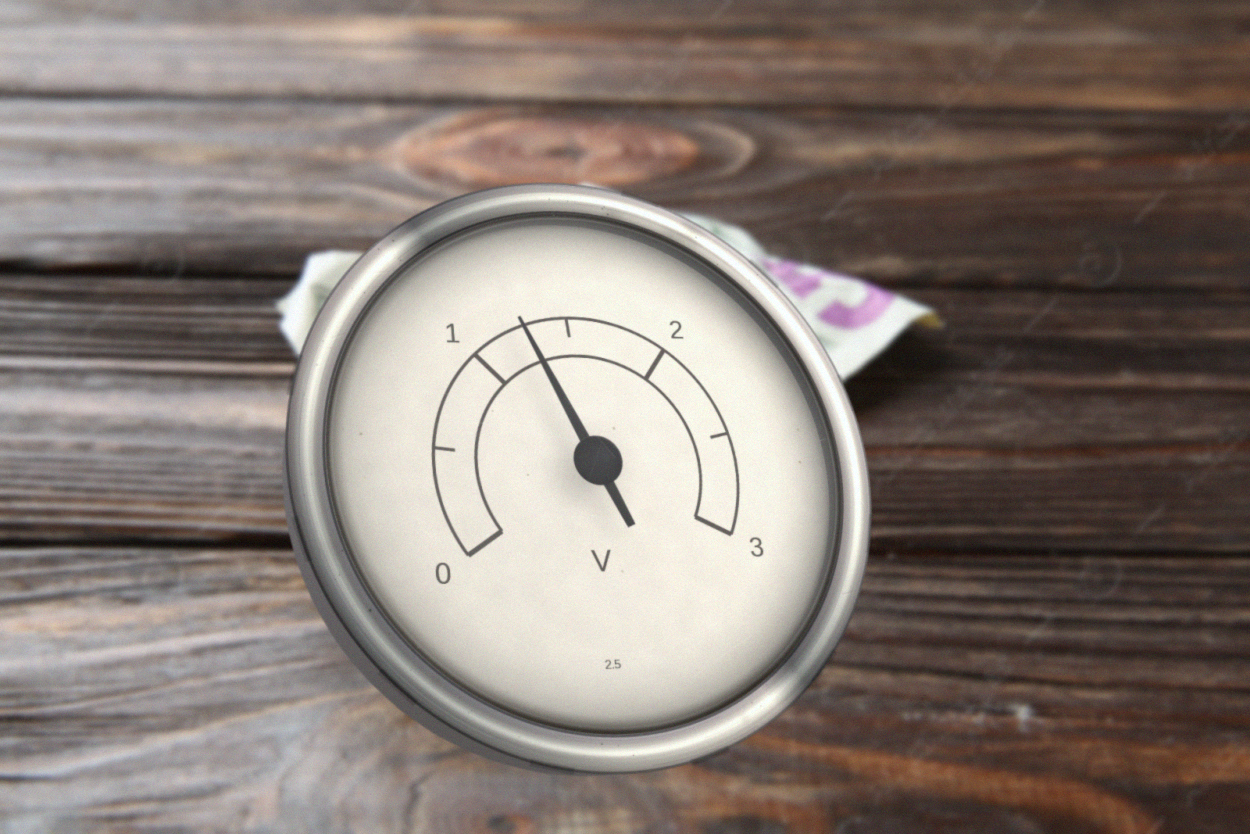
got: 1.25 V
